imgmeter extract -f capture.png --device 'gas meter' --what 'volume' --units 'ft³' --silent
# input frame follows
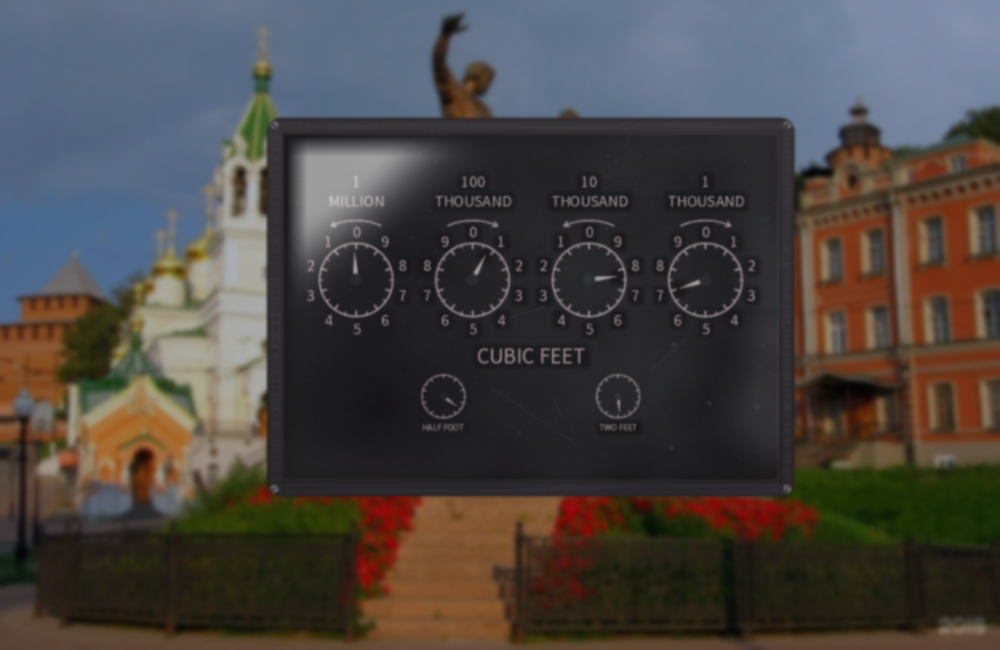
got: 7700 ft³
